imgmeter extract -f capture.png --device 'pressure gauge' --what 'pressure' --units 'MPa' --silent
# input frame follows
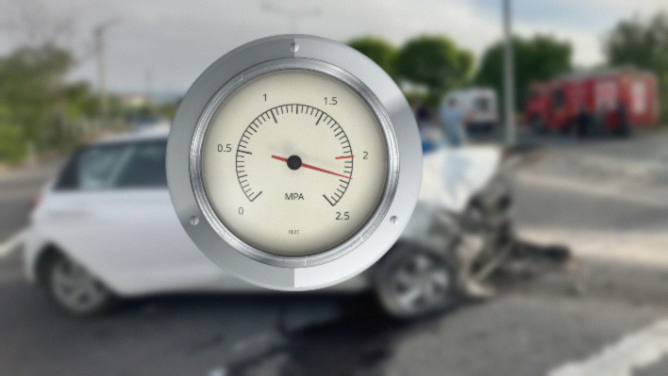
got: 2.2 MPa
